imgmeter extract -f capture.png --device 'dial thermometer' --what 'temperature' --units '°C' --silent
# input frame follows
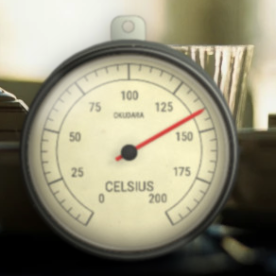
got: 140 °C
